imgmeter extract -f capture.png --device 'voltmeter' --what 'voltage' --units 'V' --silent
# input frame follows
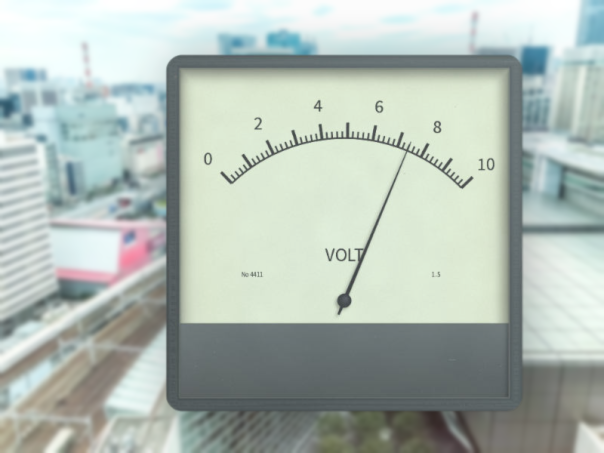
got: 7.4 V
